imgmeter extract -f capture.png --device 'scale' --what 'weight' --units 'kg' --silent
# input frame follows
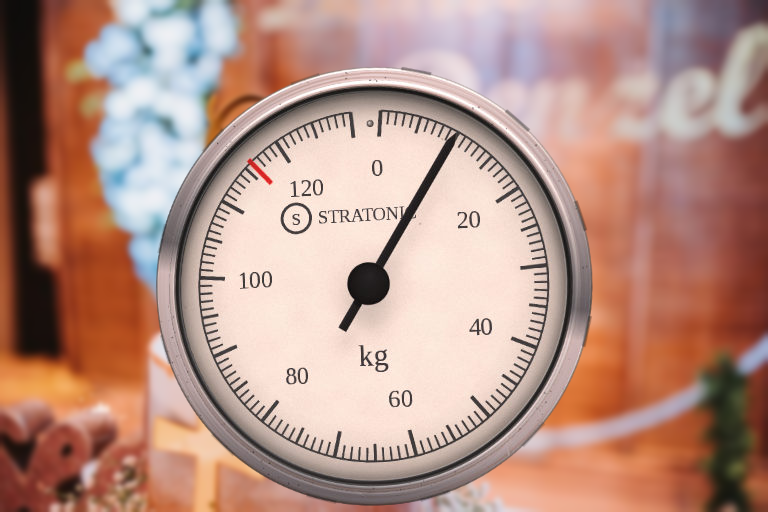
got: 10 kg
